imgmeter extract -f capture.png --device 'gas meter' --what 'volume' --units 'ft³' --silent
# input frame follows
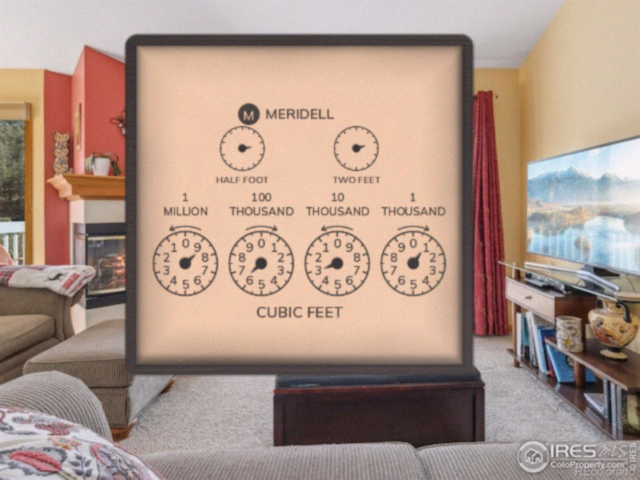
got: 863100 ft³
